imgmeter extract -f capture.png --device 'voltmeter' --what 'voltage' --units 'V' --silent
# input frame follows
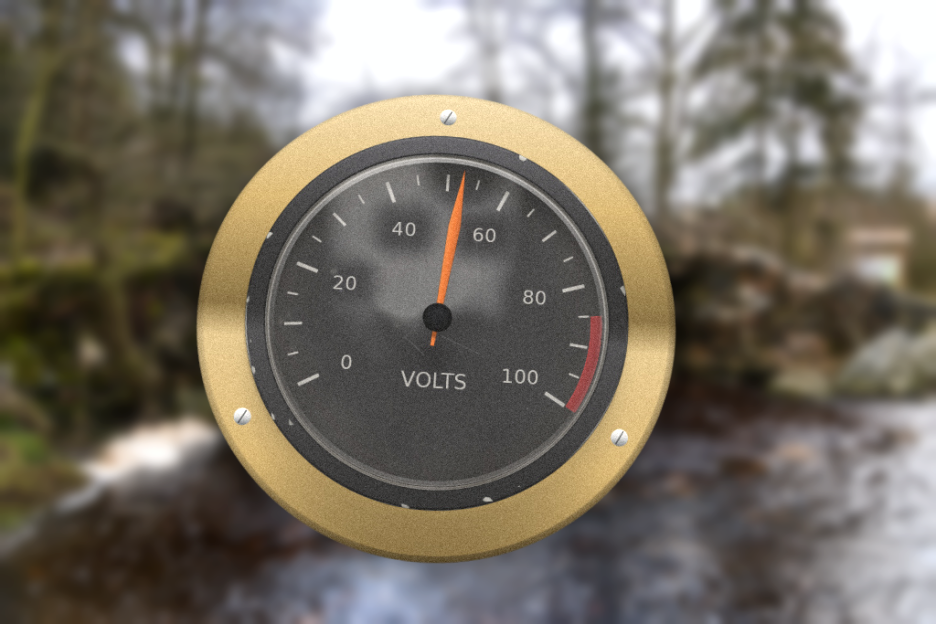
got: 52.5 V
